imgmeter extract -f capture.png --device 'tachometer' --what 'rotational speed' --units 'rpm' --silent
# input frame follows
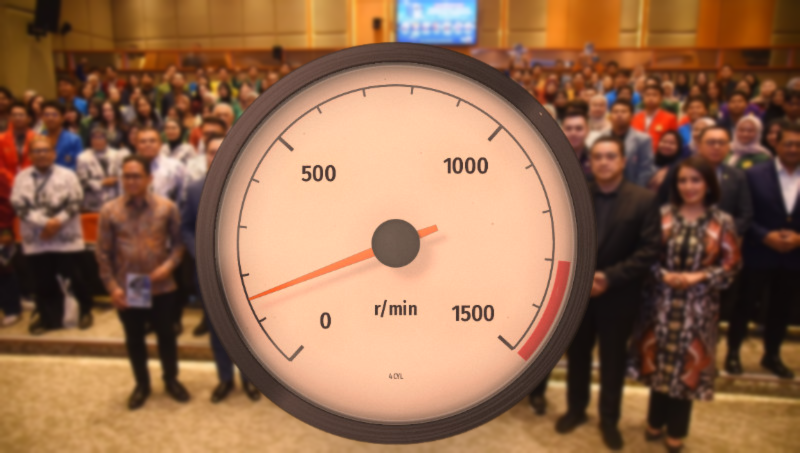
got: 150 rpm
